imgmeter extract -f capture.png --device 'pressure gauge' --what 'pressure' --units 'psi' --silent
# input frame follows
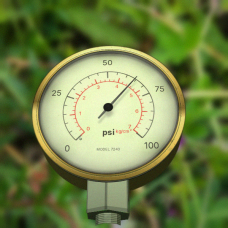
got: 65 psi
